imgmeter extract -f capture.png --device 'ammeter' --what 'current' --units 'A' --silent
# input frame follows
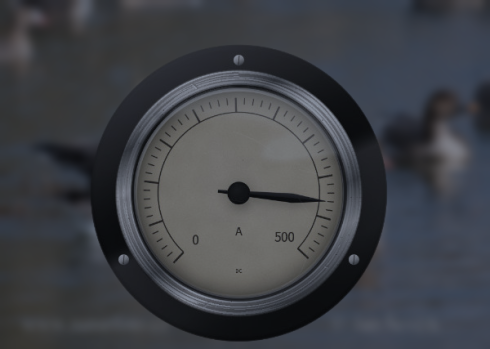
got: 430 A
